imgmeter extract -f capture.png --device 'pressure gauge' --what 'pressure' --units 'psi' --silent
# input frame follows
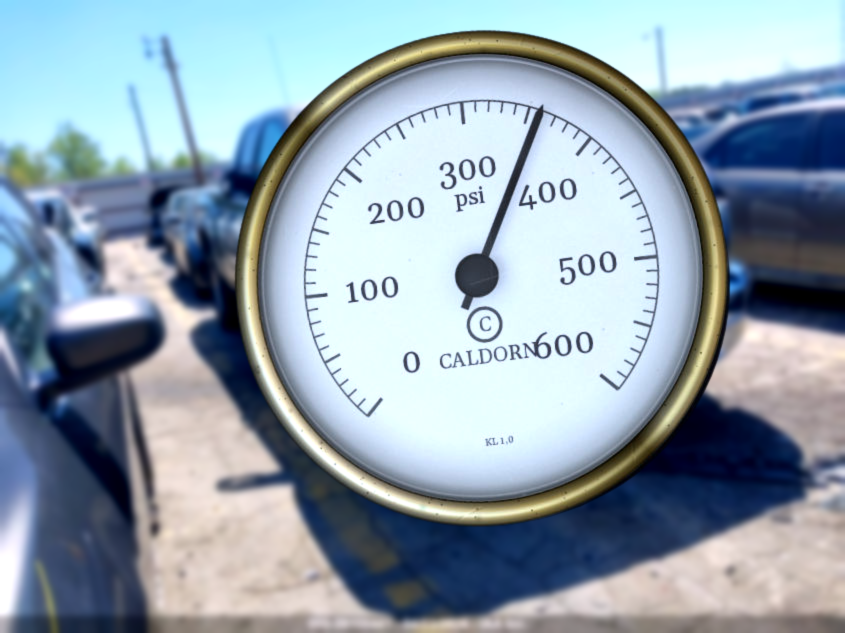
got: 360 psi
